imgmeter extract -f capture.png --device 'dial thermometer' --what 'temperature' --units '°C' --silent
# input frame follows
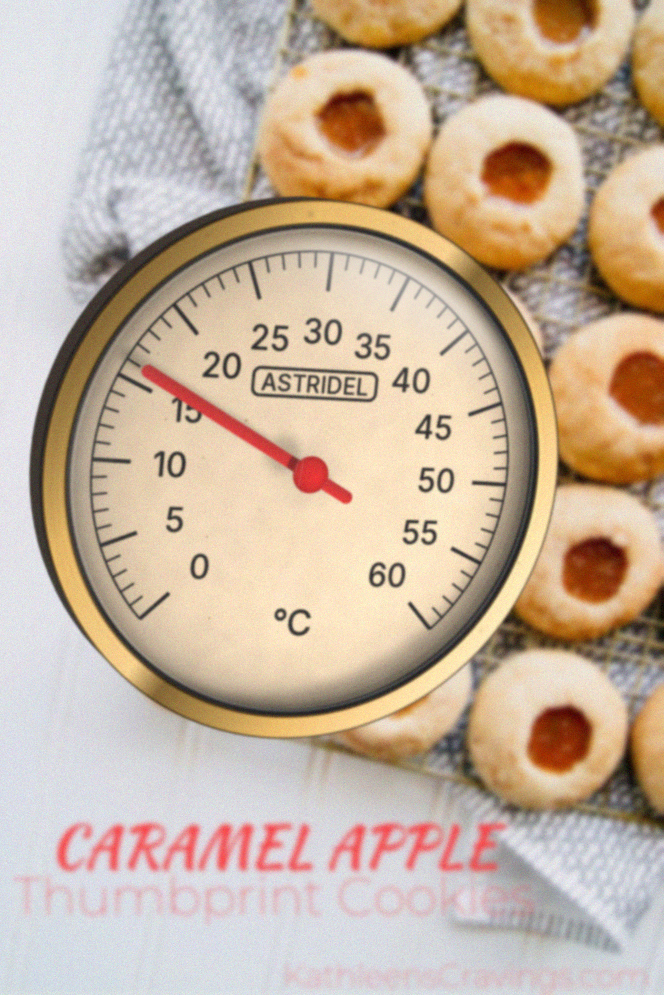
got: 16 °C
